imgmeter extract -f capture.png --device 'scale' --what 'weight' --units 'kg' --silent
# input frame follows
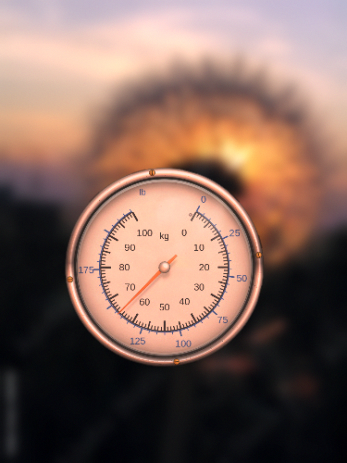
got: 65 kg
